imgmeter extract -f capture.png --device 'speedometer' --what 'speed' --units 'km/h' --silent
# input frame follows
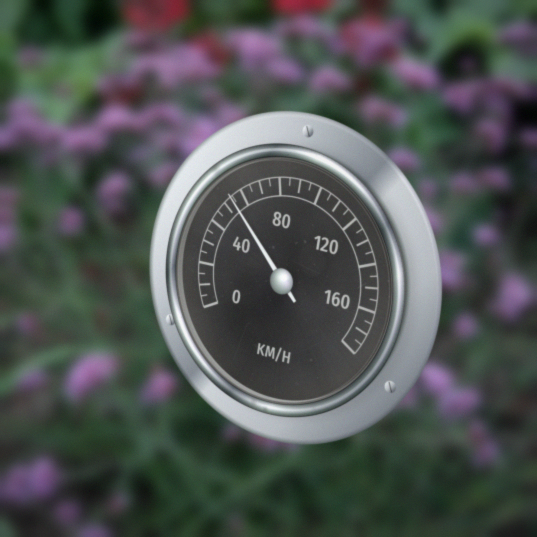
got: 55 km/h
